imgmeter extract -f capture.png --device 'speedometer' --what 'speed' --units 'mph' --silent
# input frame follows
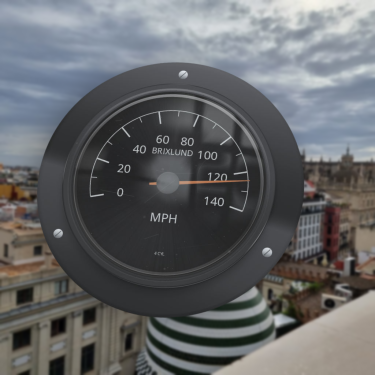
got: 125 mph
